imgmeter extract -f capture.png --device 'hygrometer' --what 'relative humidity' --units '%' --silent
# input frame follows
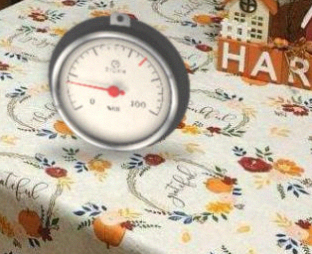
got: 16 %
